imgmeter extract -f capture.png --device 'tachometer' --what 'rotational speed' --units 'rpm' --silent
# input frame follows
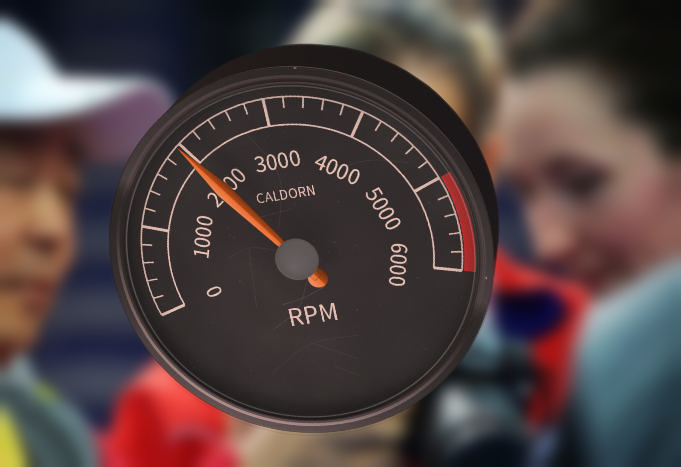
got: 2000 rpm
